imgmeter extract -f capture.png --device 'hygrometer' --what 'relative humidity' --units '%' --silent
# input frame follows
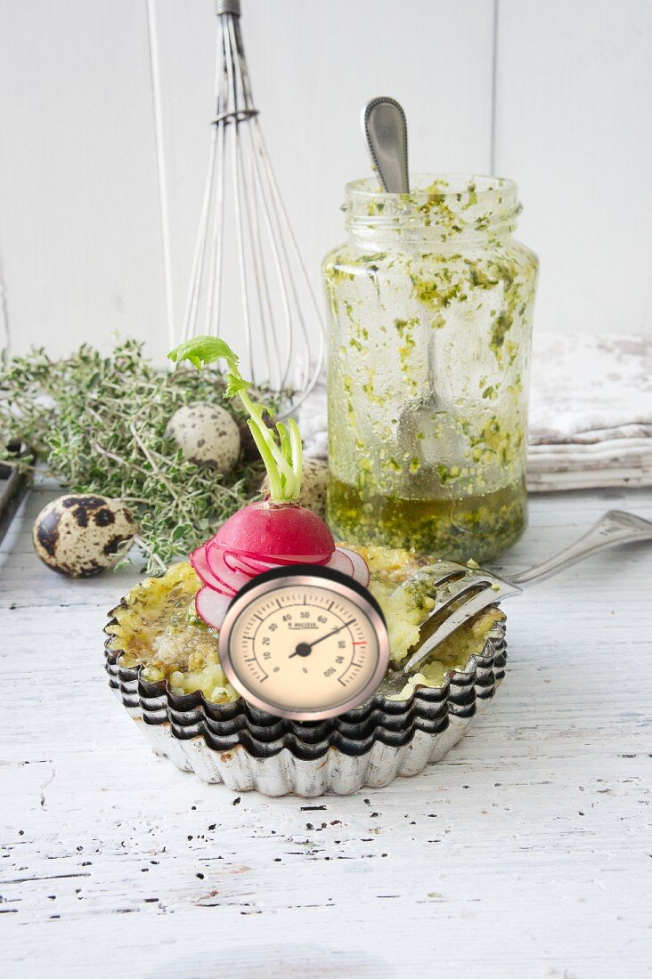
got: 70 %
